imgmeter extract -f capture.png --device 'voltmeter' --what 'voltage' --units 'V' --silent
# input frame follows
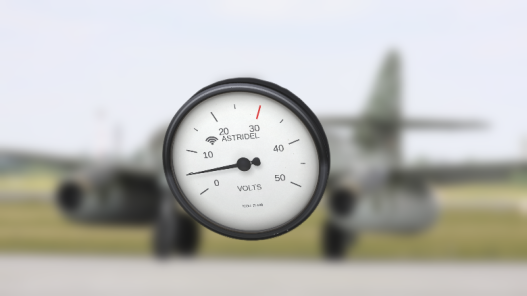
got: 5 V
